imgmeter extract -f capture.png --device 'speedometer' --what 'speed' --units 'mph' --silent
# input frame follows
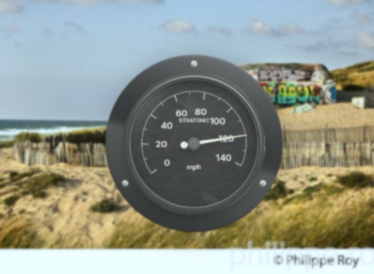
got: 120 mph
